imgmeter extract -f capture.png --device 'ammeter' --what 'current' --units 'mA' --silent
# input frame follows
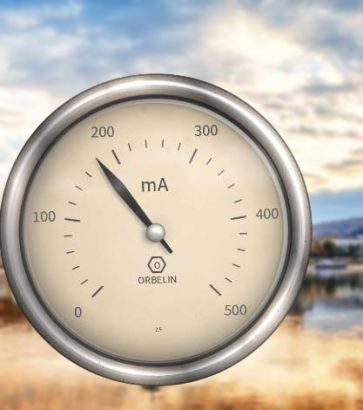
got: 180 mA
